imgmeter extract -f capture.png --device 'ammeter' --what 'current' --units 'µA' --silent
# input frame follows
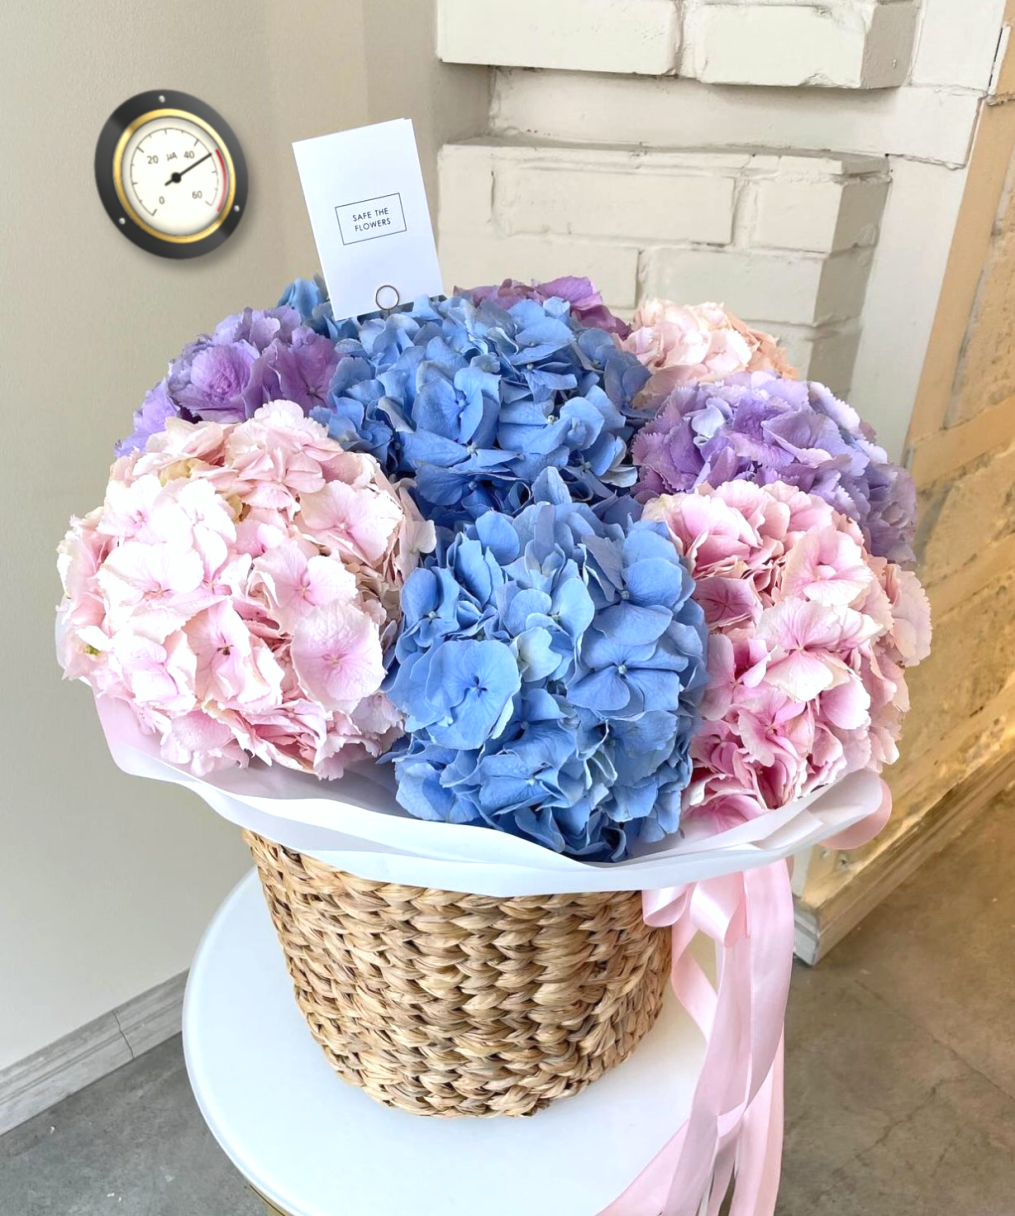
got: 45 µA
